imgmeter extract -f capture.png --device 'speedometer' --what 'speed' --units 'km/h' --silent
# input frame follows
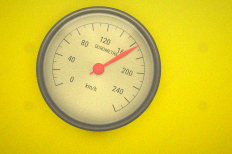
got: 165 km/h
